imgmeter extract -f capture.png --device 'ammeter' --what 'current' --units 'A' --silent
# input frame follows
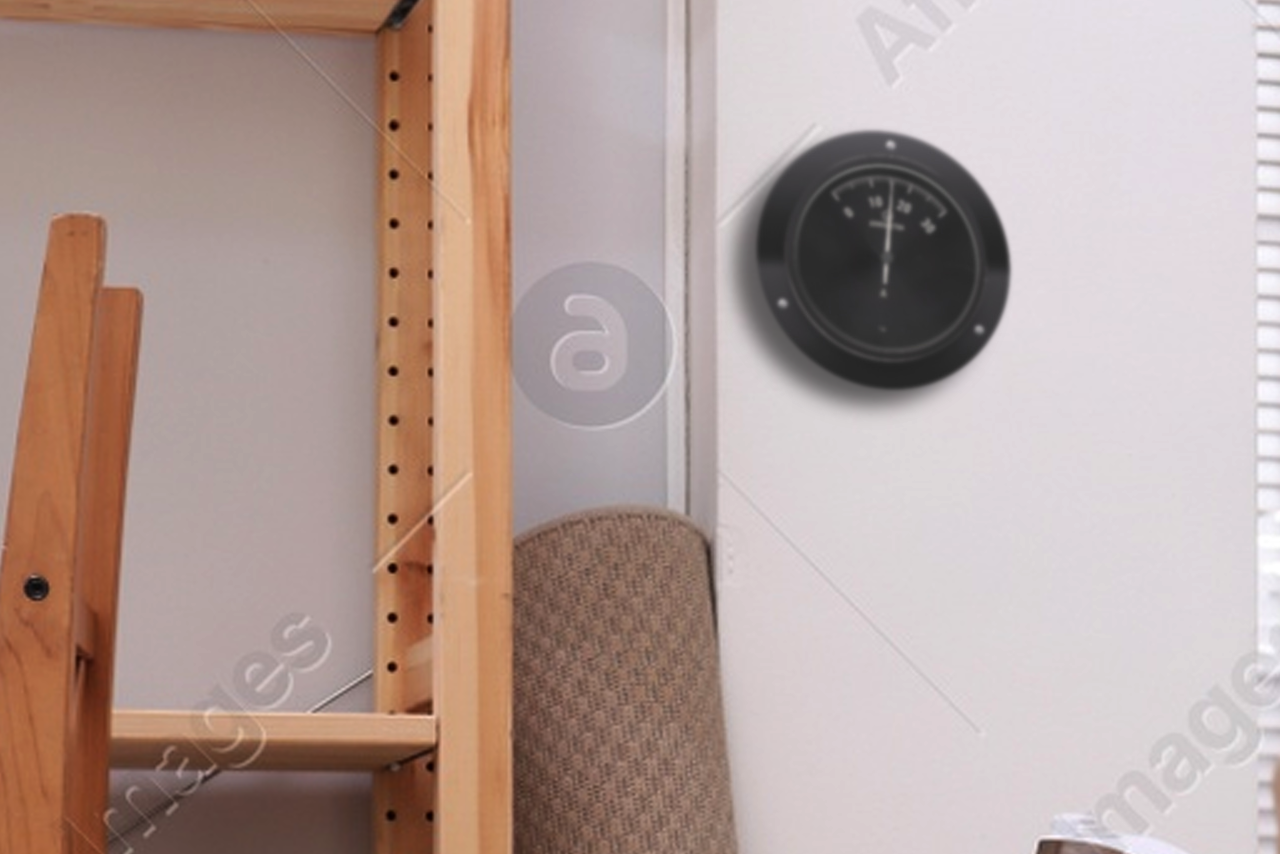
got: 15 A
